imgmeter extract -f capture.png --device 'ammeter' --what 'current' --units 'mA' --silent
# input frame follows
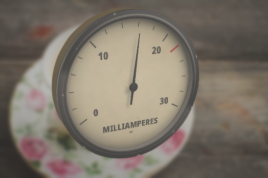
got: 16 mA
